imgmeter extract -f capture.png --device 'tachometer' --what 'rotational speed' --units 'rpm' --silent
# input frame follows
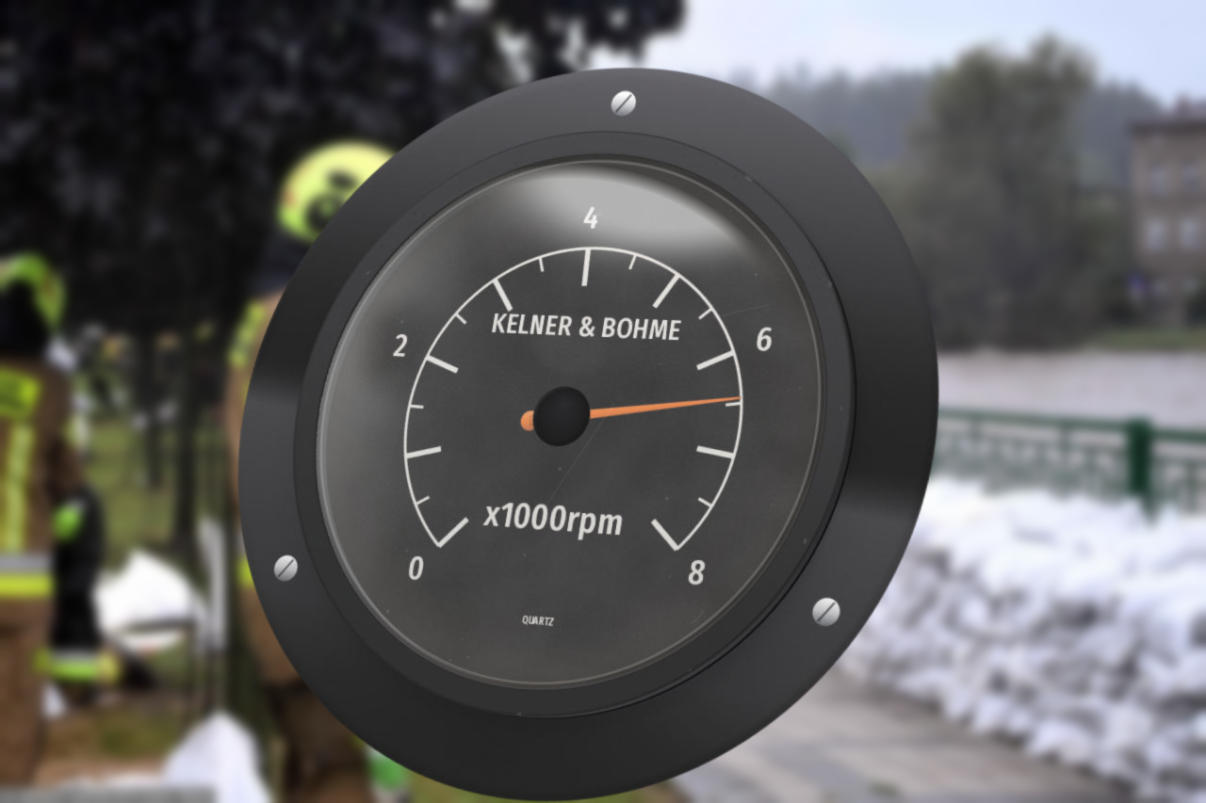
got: 6500 rpm
